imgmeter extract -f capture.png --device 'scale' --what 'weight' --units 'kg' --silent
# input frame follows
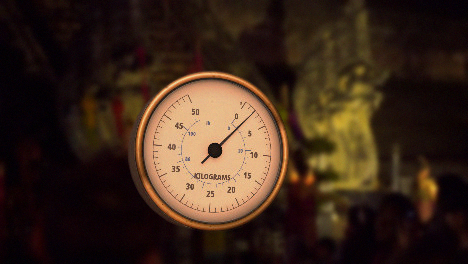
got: 2 kg
